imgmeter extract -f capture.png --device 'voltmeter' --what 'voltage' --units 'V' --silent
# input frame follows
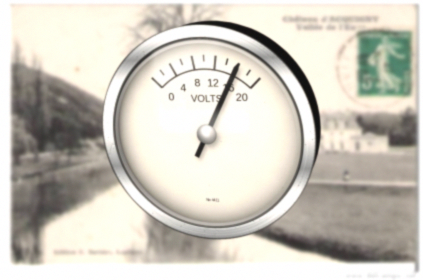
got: 16 V
